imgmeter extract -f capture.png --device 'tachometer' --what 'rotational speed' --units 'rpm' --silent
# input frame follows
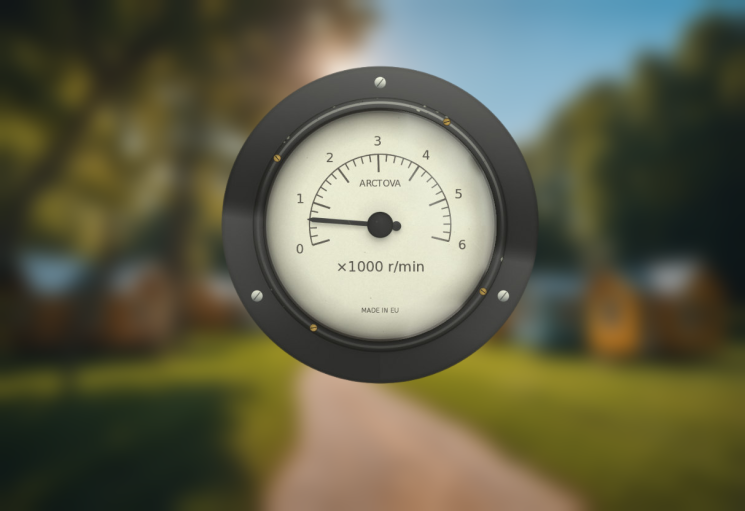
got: 600 rpm
